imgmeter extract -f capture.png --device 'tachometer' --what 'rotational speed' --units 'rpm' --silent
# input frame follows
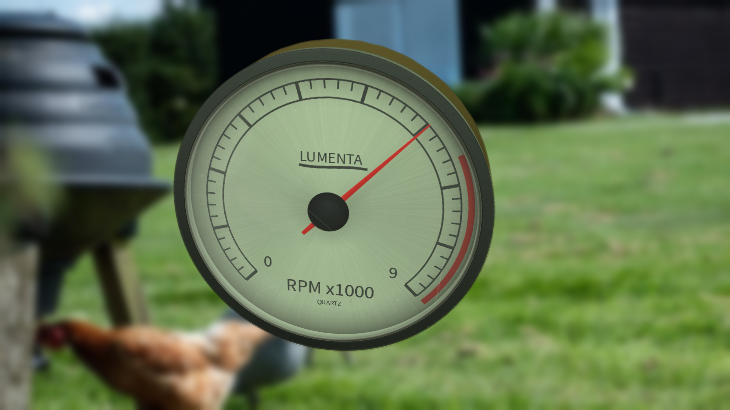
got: 6000 rpm
